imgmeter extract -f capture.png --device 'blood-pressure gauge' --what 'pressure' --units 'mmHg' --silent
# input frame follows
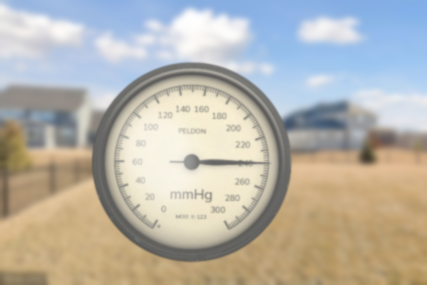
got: 240 mmHg
